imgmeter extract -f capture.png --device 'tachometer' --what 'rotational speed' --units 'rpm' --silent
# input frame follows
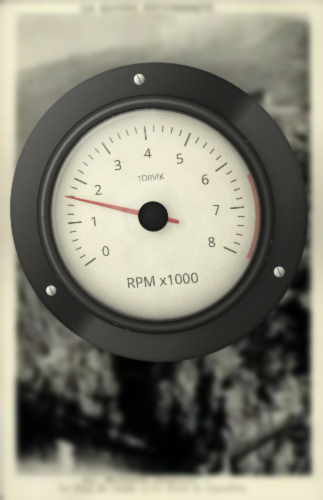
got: 1600 rpm
